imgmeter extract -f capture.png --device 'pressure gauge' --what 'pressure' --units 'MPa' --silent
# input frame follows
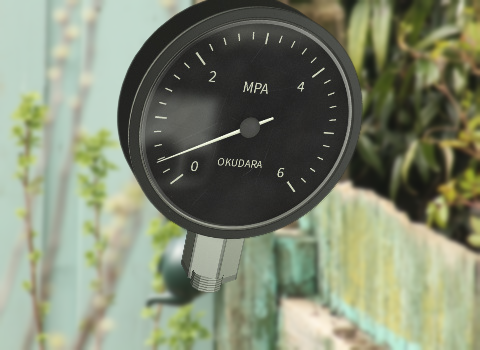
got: 0.4 MPa
